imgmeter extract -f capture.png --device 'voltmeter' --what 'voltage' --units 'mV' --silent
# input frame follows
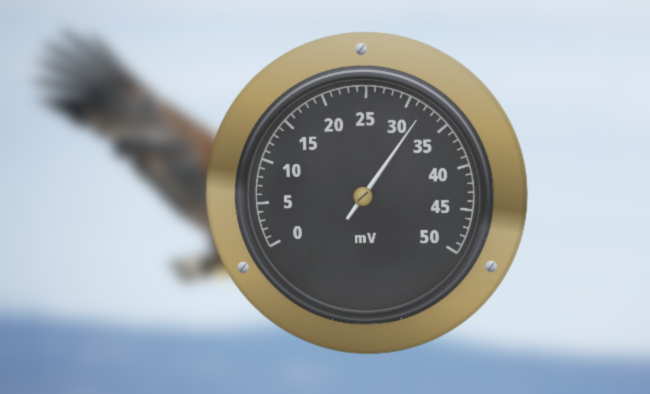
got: 32 mV
